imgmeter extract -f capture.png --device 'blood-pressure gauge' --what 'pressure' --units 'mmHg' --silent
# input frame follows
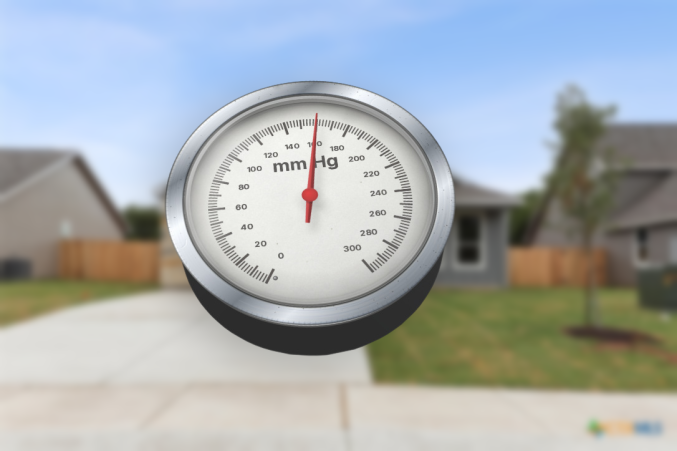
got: 160 mmHg
